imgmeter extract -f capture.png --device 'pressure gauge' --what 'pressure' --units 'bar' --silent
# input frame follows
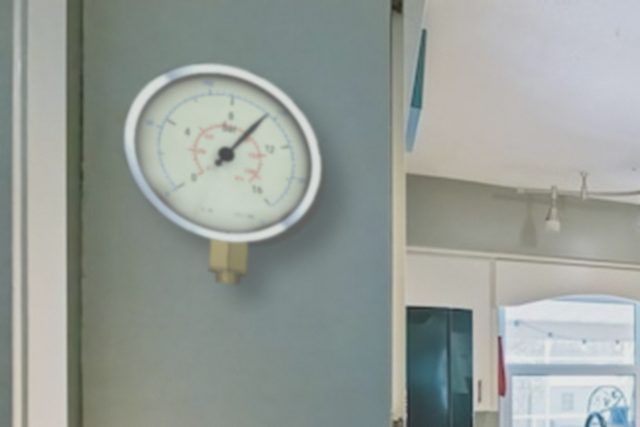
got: 10 bar
